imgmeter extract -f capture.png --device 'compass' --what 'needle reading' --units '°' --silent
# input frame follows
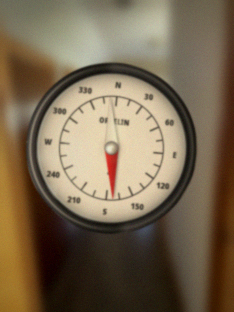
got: 172.5 °
